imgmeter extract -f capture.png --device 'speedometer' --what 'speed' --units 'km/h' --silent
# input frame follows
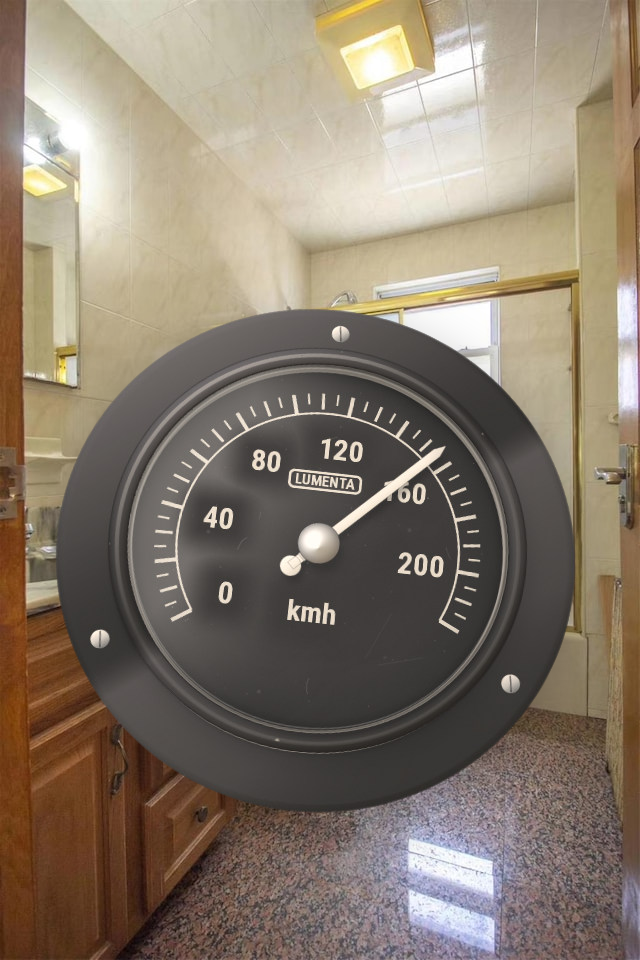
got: 155 km/h
